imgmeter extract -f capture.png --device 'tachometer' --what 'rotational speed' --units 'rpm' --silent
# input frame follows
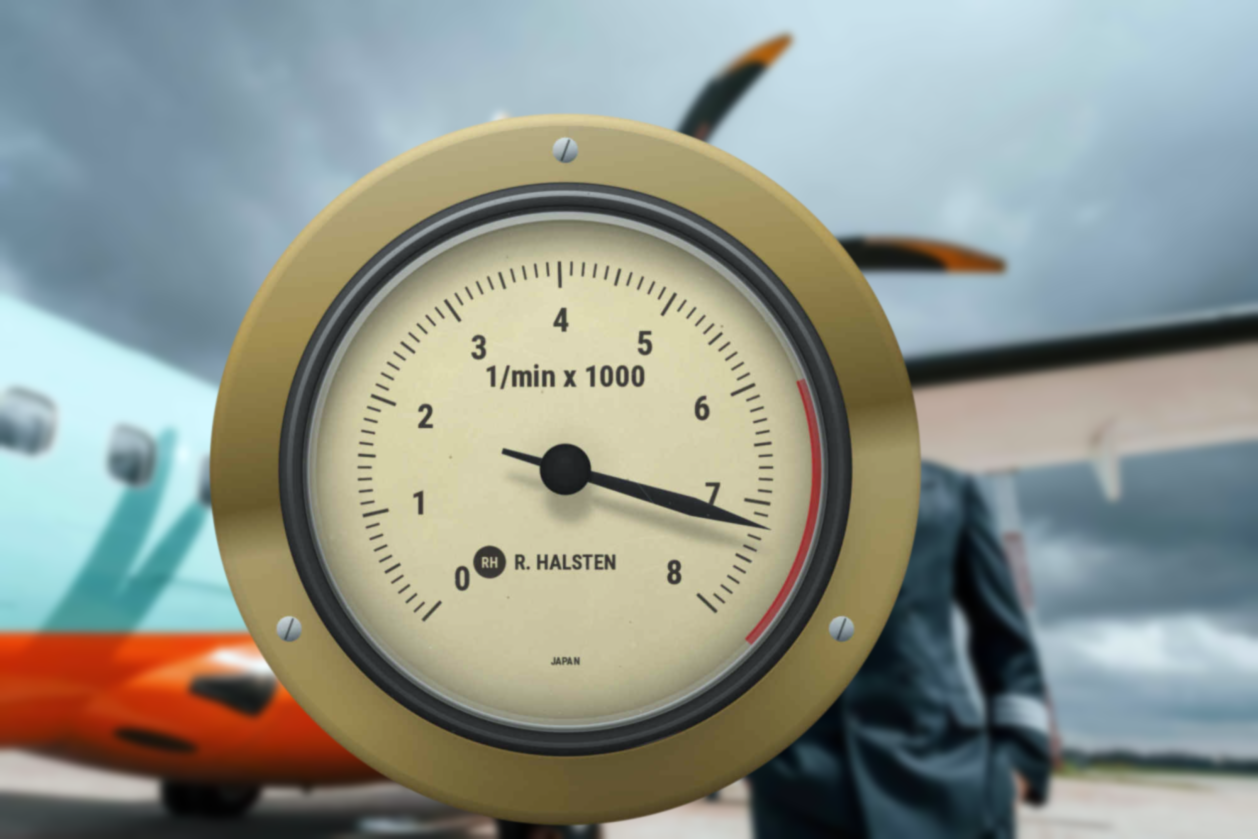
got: 7200 rpm
